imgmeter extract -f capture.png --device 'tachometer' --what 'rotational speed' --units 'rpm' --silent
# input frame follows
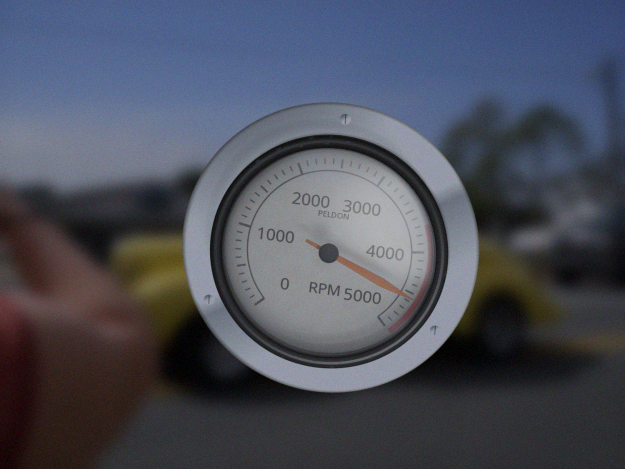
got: 4550 rpm
